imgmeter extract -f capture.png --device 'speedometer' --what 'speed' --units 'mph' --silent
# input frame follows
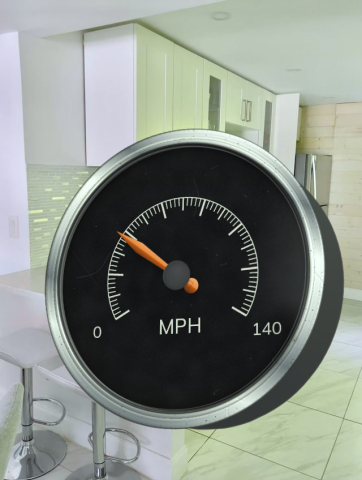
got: 38 mph
